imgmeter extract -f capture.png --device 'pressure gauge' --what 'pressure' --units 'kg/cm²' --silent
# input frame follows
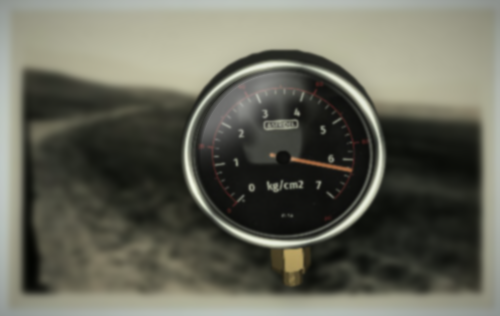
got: 6.2 kg/cm²
